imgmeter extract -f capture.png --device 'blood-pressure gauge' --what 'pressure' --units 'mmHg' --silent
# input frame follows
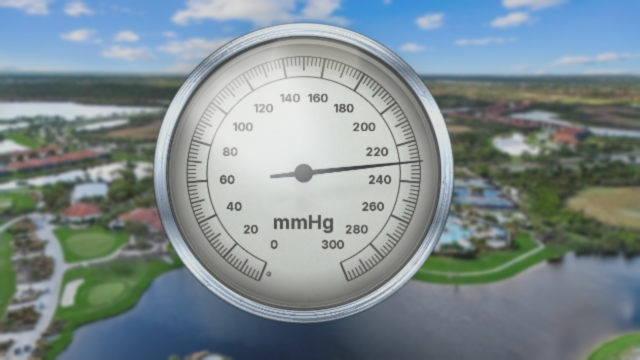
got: 230 mmHg
